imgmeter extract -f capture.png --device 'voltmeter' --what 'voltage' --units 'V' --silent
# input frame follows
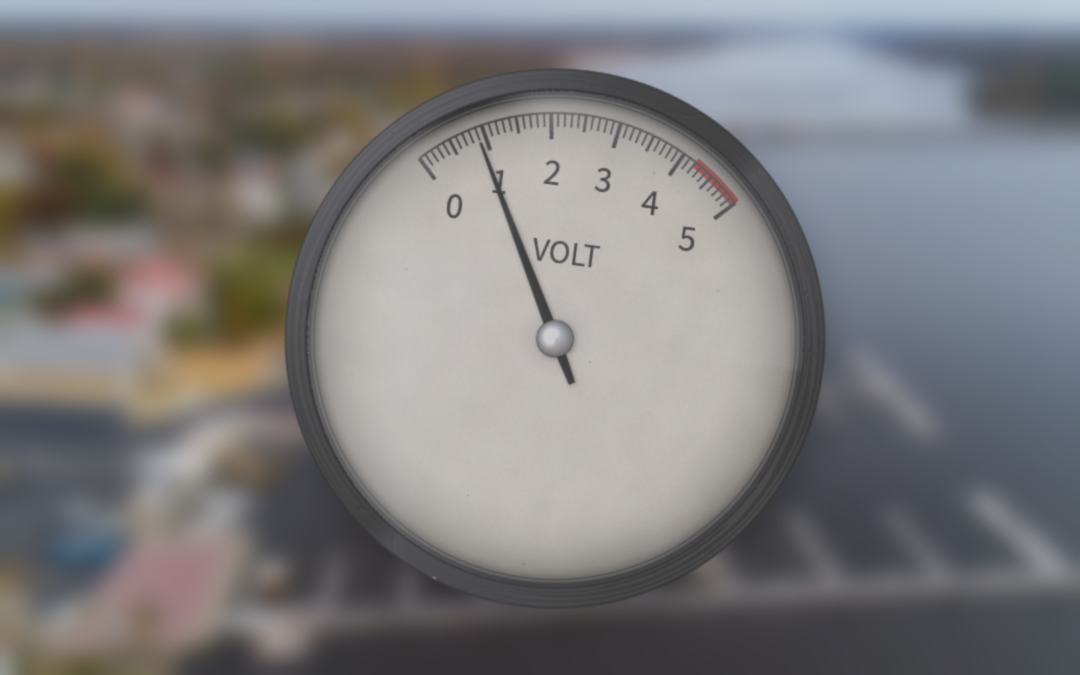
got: 0.9 V
